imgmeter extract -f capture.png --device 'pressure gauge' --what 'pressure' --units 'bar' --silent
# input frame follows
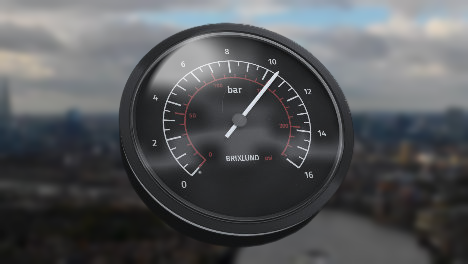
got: 10.5 bar
